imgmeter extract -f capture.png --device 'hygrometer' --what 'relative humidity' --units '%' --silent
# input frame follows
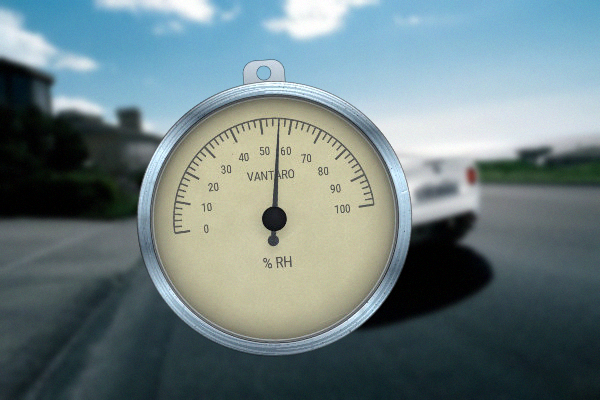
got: 56 %
